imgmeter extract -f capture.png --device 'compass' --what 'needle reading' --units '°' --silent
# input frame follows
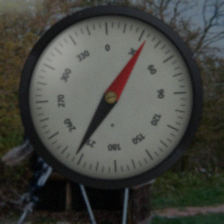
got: 35 °
